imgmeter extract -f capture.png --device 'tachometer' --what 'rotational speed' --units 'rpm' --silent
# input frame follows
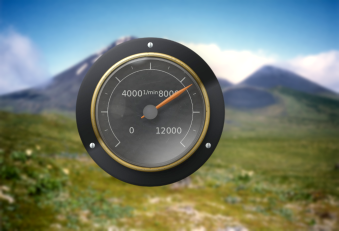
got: 8500 rpm
